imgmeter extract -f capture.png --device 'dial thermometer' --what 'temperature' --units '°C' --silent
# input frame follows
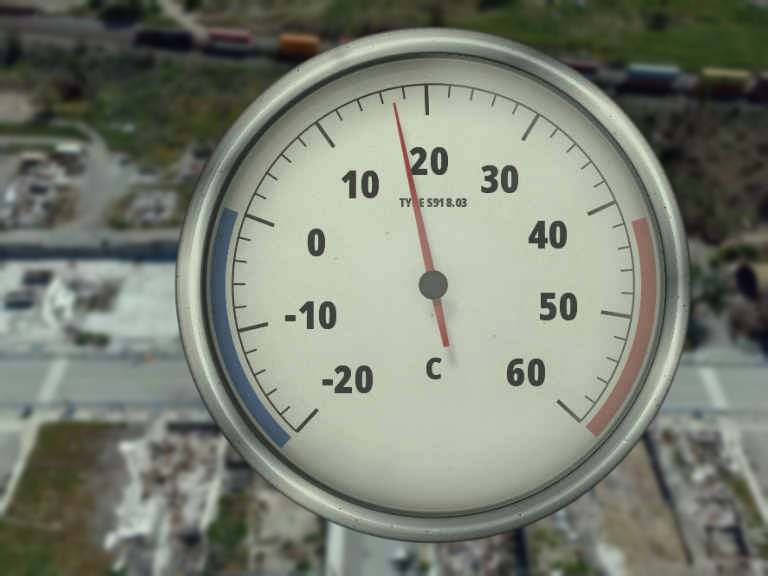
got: 17 °C
